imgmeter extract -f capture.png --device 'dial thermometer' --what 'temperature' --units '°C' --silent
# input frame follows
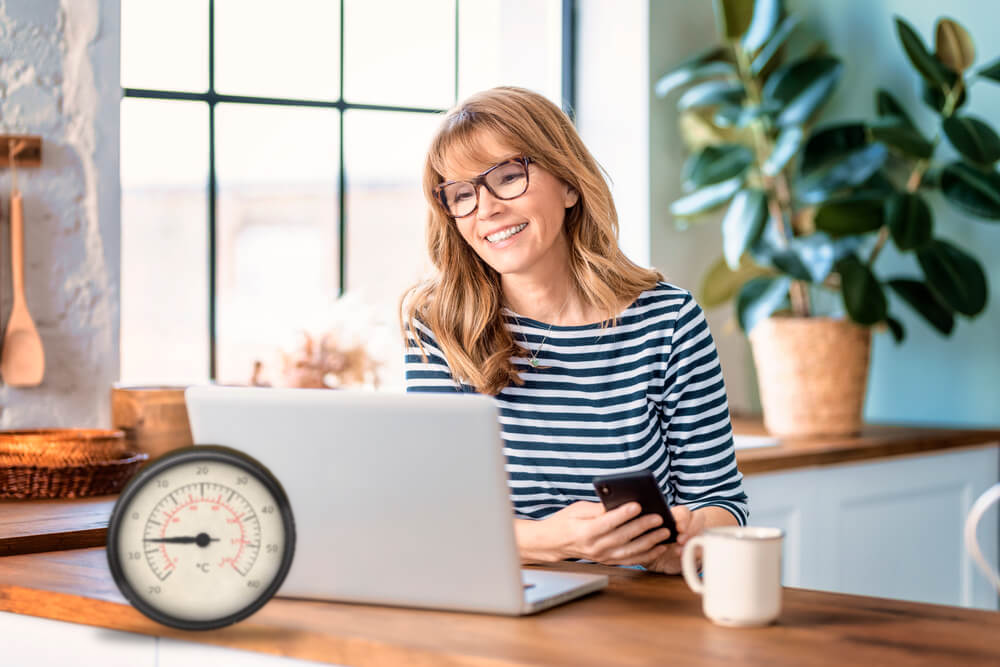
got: -6 °C
